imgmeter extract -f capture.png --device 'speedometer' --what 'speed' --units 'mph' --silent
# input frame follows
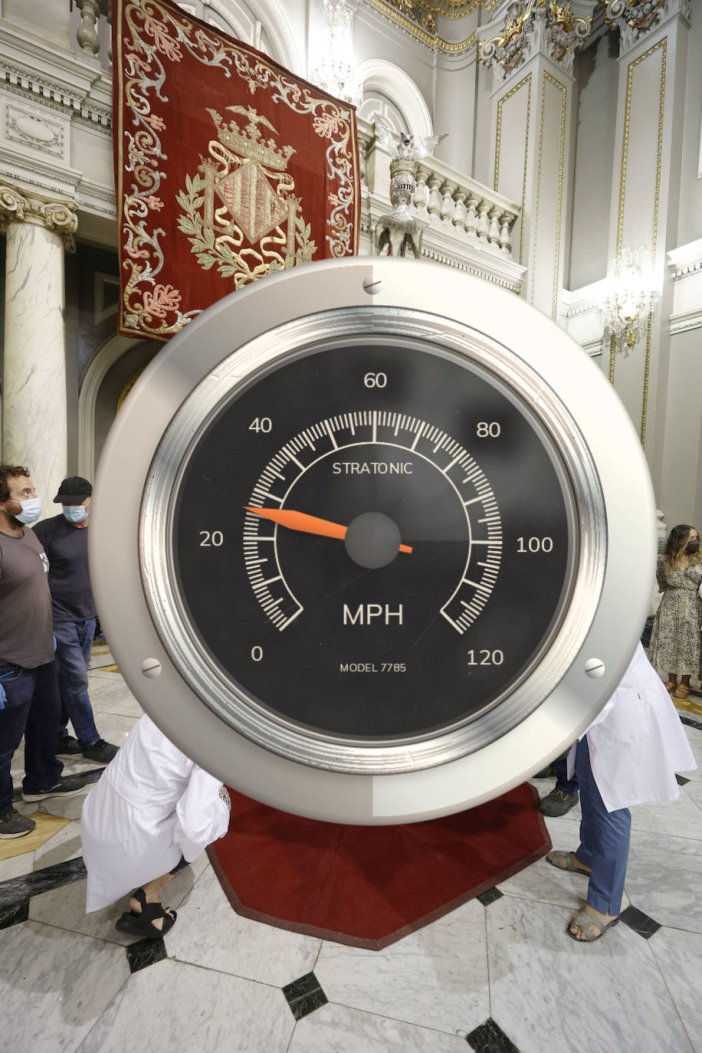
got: 26 mph
